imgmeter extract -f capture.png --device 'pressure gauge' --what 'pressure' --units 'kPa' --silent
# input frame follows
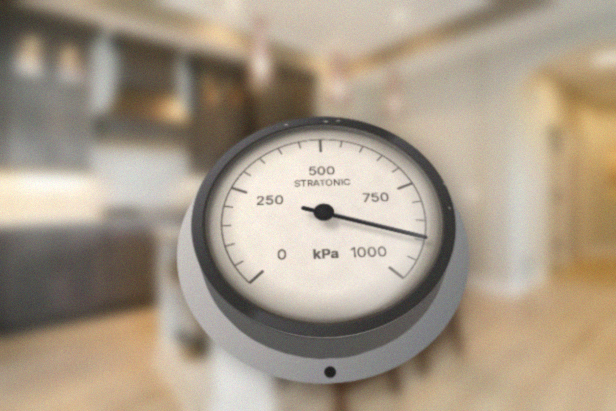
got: 900 kPa
